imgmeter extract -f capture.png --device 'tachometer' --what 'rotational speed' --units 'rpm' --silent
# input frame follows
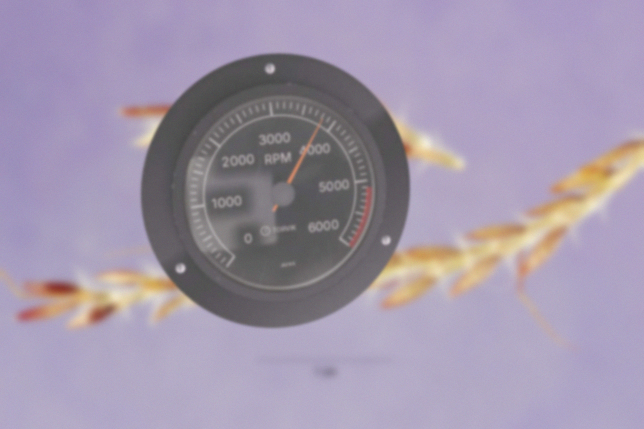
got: 3800 rpm
